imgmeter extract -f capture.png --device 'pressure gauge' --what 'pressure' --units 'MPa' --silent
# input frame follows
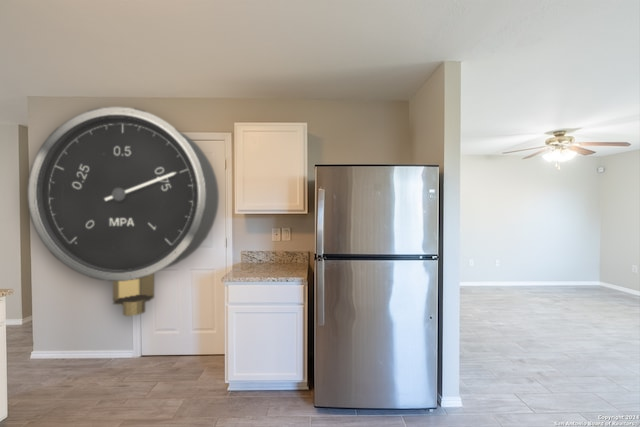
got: 0.75 MPa
